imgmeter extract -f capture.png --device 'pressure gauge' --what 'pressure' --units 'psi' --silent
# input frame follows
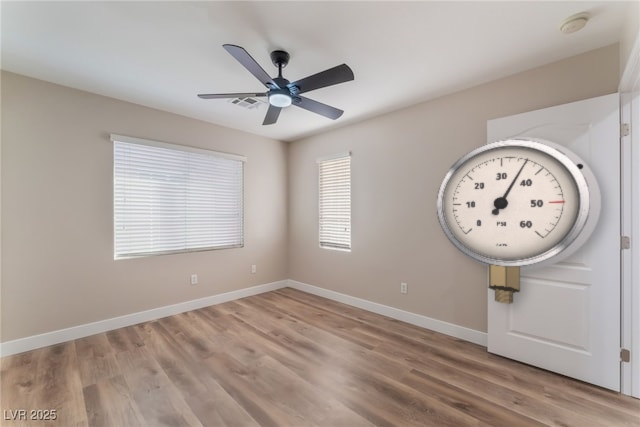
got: 36 psi
